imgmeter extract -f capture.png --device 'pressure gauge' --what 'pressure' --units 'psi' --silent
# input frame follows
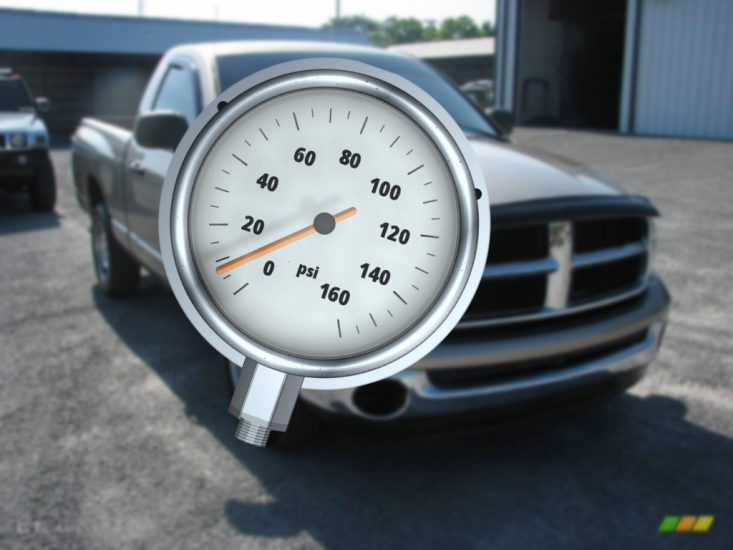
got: 7.5 psi
